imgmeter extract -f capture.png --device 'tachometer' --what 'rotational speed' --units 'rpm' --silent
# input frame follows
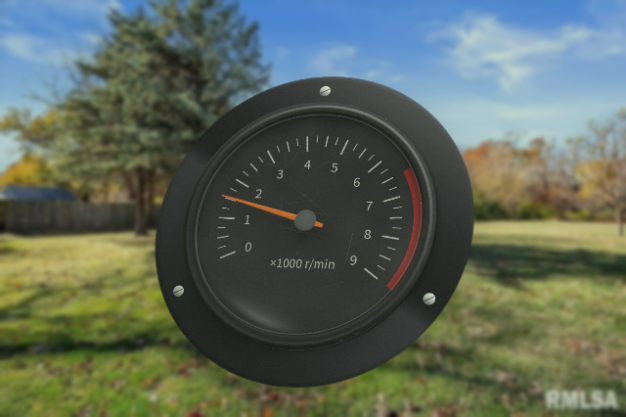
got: 1500 rpm
